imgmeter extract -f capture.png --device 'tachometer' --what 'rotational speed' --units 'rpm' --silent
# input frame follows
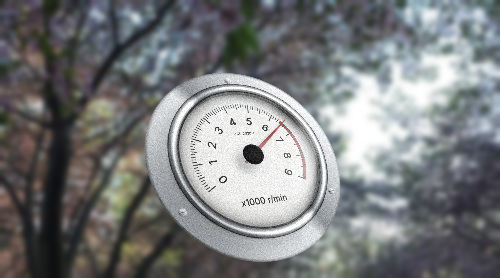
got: 6500 rpm
